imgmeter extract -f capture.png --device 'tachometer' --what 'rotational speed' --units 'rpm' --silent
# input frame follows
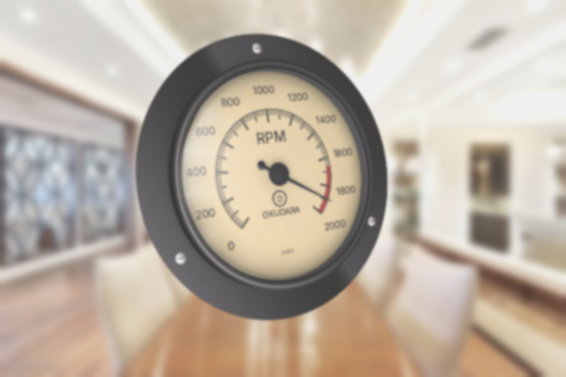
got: 1900 rpm
